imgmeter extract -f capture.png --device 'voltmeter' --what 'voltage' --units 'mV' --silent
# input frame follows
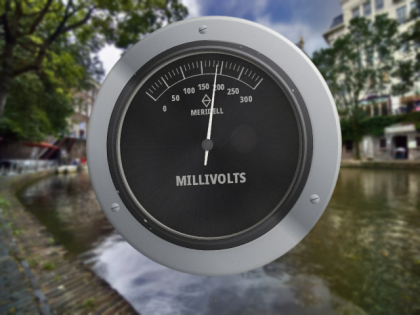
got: 190 mV
